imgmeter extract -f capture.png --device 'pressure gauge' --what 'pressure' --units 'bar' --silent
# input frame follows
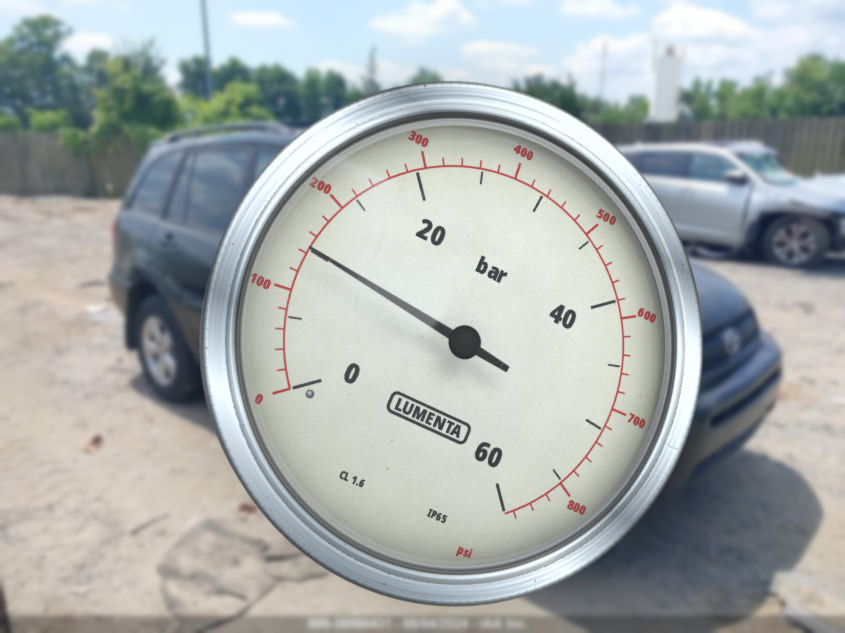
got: 10 bar
